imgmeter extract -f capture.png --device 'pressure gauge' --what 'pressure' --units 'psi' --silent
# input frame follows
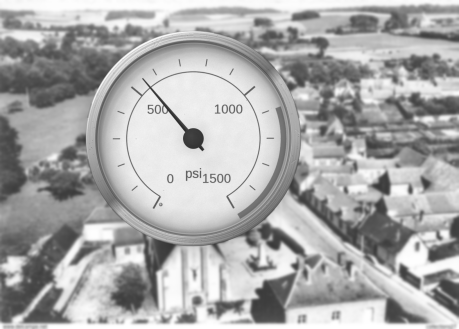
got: 550 psi
